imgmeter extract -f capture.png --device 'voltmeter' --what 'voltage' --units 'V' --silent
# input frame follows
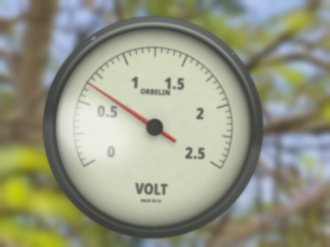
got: 0.65 V
